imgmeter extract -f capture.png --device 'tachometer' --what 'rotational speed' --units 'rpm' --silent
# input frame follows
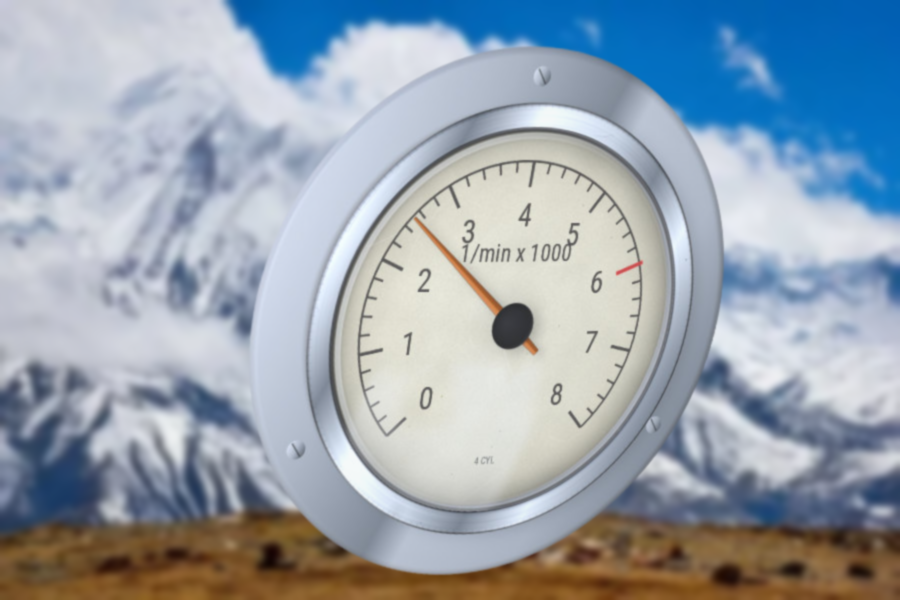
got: 2500 rpm
